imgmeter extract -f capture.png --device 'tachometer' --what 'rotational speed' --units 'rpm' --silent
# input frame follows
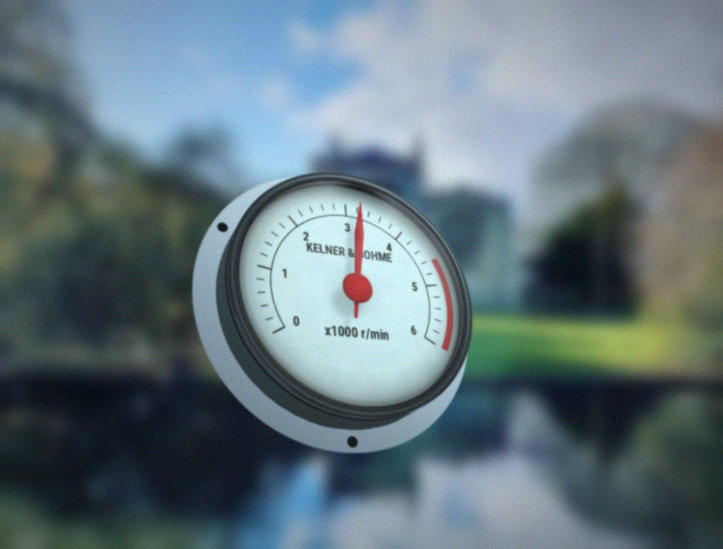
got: 3200 rpm
